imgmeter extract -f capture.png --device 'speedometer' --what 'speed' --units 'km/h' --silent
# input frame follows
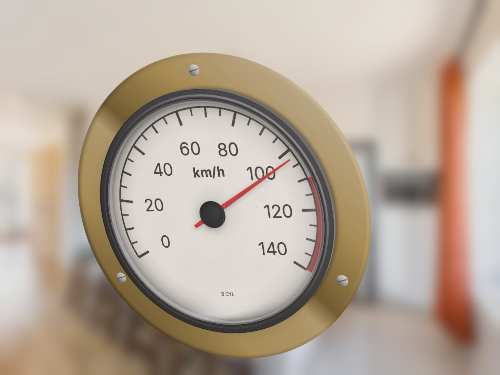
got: 102.5 km/h
